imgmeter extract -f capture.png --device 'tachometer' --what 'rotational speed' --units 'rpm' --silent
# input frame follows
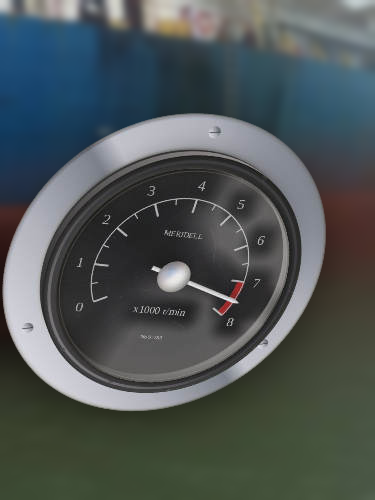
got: 7500 rpm
